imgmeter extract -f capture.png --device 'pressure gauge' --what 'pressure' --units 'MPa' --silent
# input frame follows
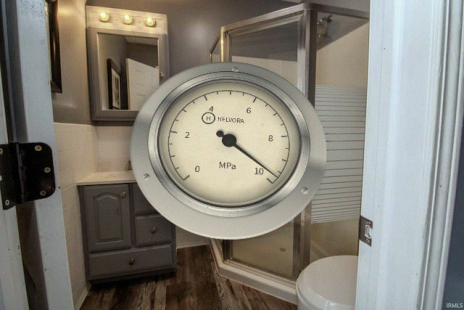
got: 9.75 MPa
